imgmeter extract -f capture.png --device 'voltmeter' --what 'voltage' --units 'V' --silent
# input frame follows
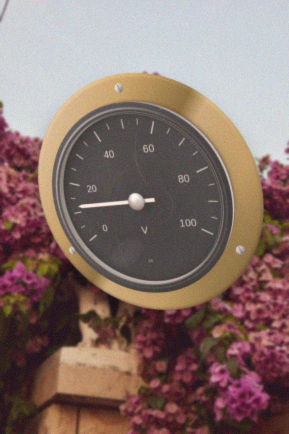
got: 12.5 V
